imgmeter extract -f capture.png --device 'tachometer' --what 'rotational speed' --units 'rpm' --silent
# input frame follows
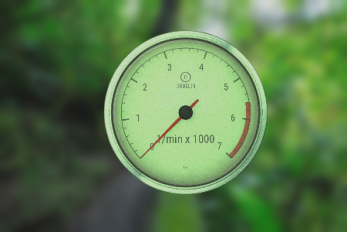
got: 0 rpm
